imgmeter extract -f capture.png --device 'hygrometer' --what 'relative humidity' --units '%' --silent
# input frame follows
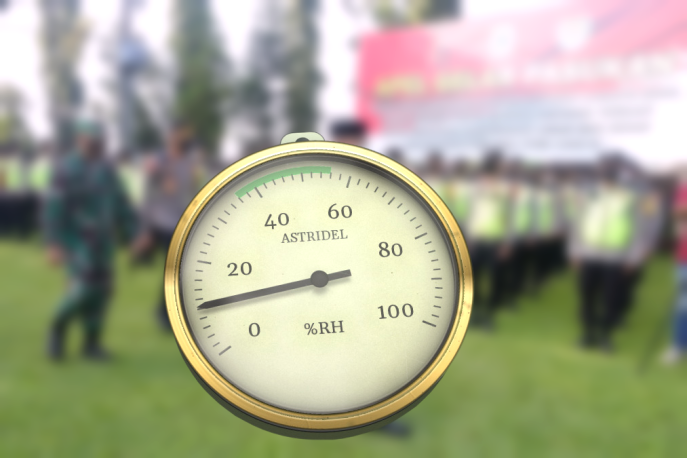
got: 10 %
